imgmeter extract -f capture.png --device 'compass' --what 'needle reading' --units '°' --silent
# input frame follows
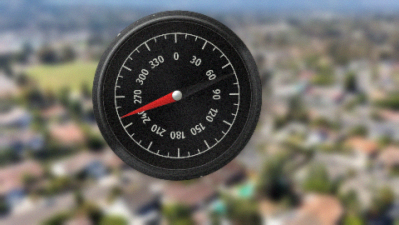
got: 250 °
